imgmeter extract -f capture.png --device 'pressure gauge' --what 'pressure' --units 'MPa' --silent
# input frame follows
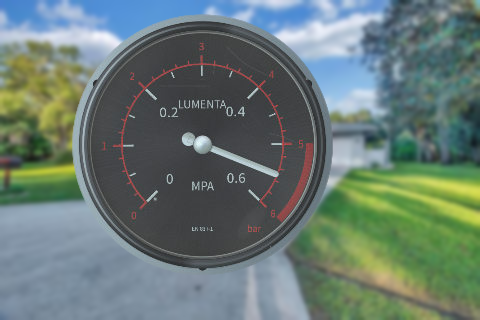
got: 0.55 MPa
